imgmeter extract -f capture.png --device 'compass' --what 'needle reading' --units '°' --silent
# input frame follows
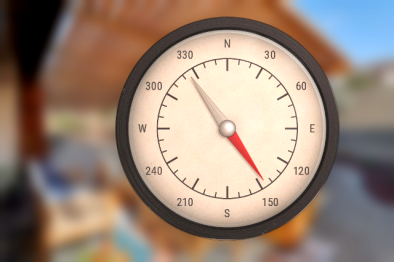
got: 145 °
